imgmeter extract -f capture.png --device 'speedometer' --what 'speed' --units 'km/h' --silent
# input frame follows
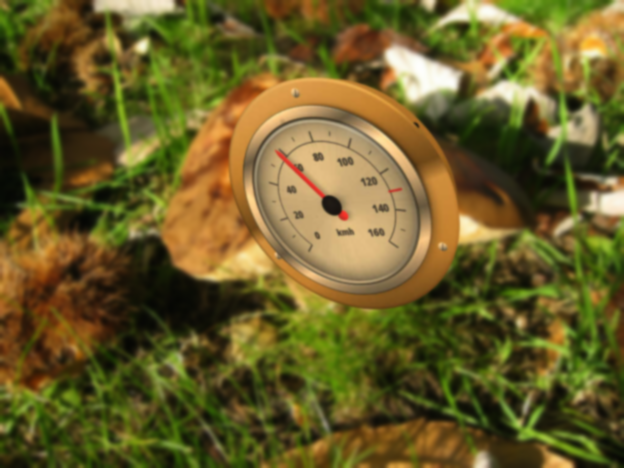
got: 60 km/h
